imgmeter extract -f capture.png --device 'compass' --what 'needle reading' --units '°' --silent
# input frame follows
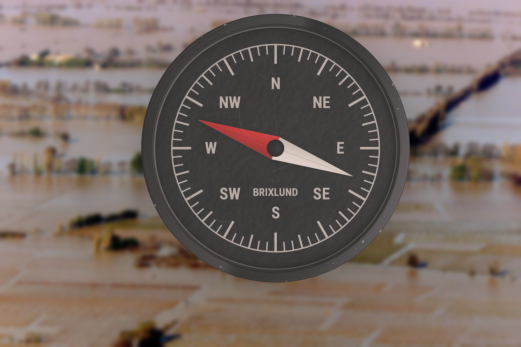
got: 290 °
